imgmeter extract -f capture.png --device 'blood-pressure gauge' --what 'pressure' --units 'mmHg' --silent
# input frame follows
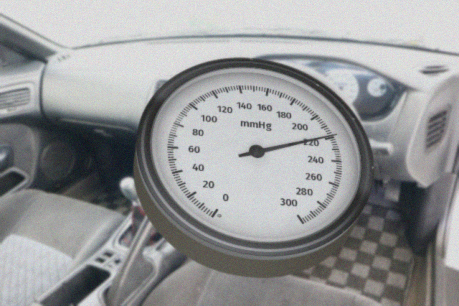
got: 220 mmHg
